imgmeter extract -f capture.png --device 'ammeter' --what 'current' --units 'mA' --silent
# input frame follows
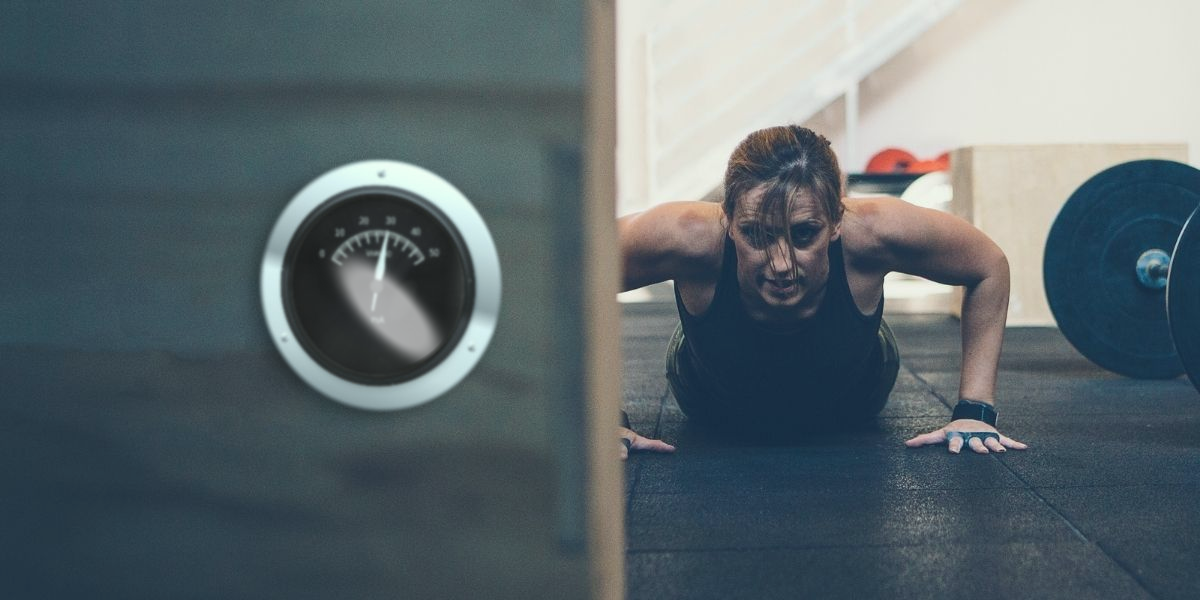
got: 30 mA
